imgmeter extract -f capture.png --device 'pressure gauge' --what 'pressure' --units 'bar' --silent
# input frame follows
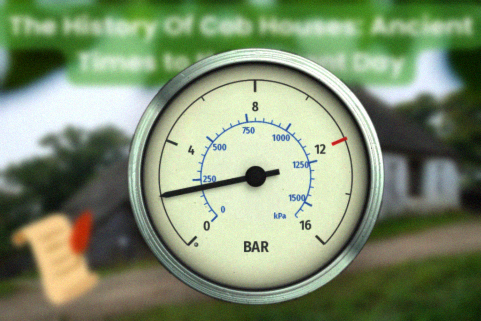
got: 2 bar
